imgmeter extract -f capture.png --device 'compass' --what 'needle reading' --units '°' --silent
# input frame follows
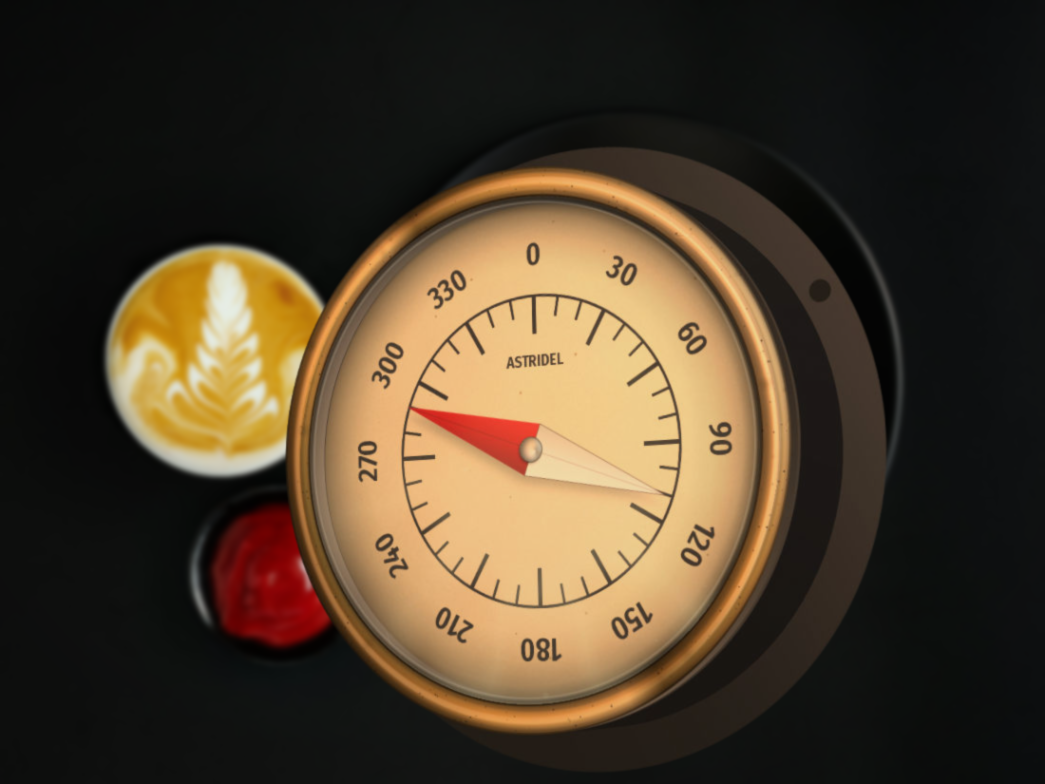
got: 290 °
